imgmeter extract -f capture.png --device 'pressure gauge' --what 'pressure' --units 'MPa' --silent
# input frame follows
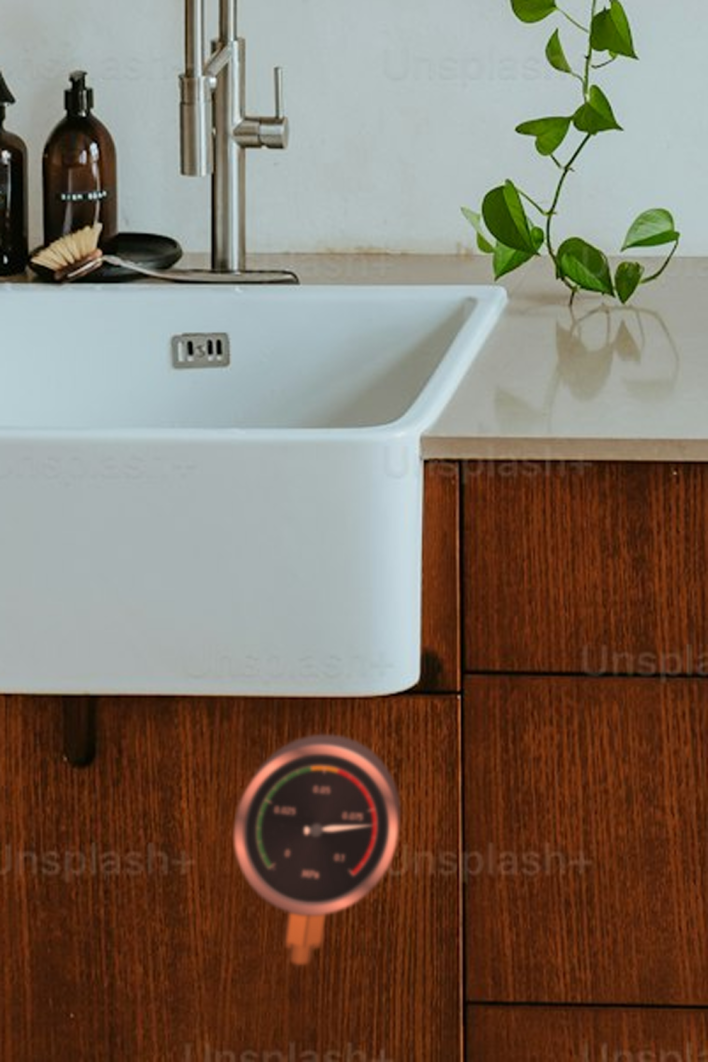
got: 0.08 MPa
